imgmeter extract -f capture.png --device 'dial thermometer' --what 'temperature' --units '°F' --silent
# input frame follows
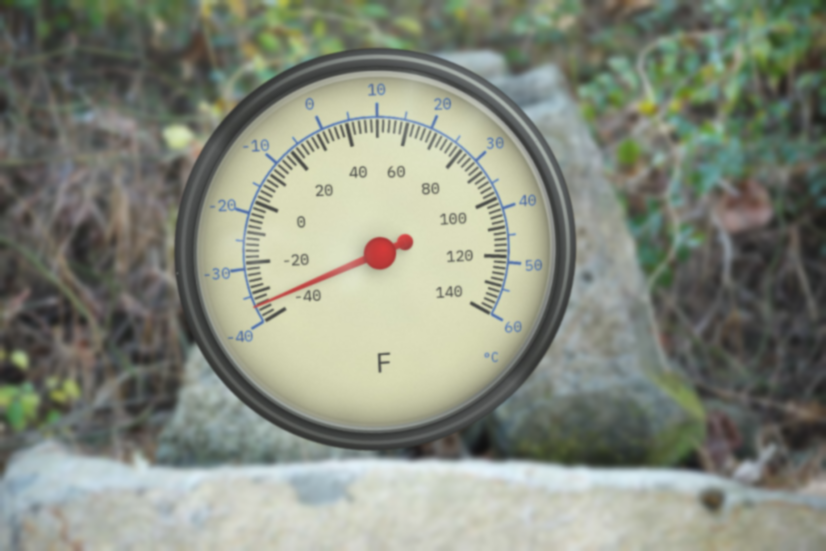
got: -34 °F
